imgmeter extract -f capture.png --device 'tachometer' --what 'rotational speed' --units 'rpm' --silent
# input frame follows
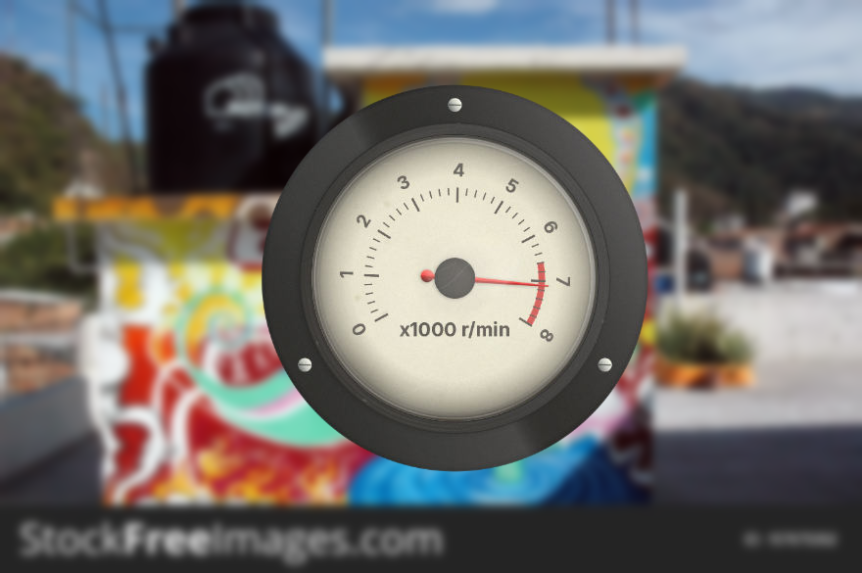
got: 7100 rpm
